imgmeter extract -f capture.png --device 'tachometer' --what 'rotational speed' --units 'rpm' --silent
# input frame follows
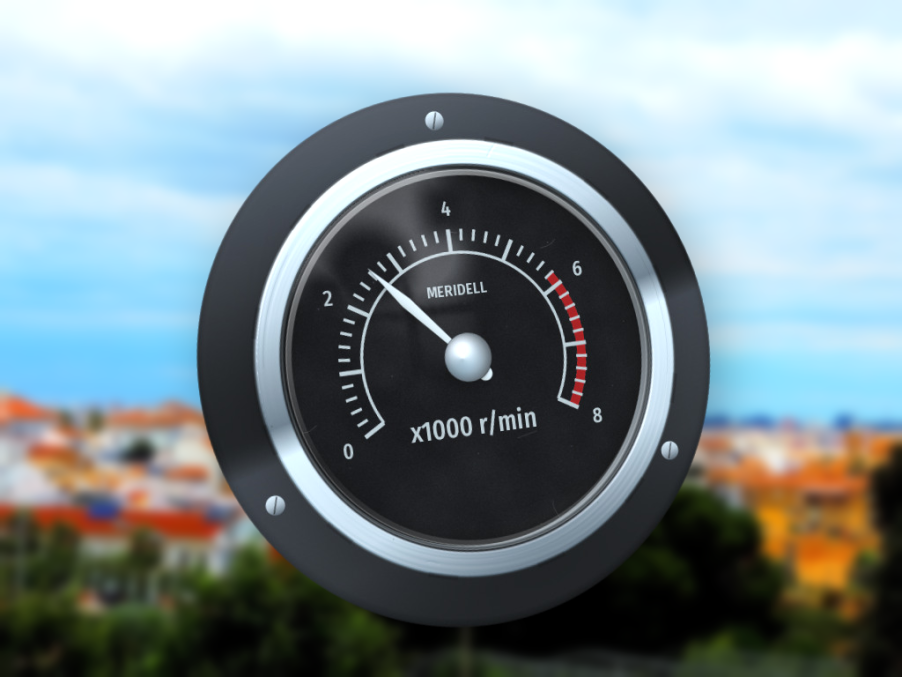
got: 2600 rpm
